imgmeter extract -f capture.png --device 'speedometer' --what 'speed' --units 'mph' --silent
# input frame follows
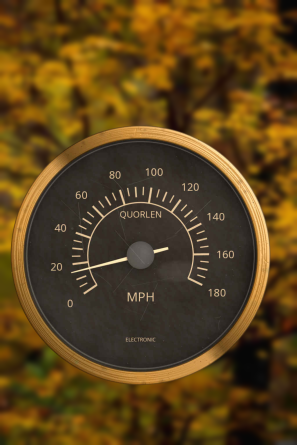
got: 15 mph
